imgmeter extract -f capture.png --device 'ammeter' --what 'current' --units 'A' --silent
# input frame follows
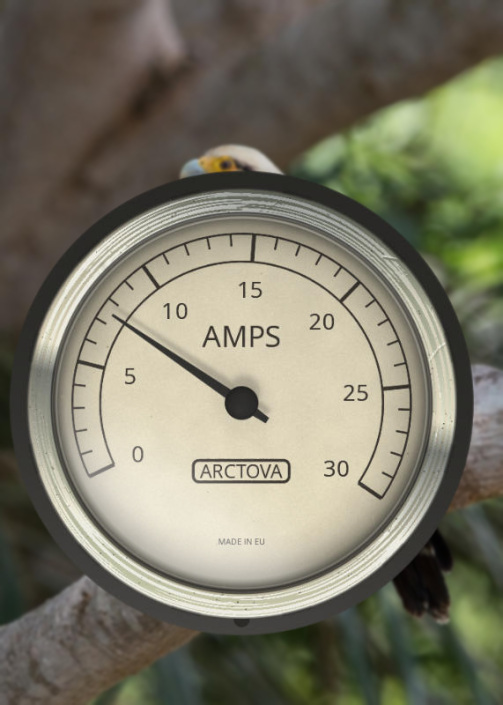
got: 7.5 A
